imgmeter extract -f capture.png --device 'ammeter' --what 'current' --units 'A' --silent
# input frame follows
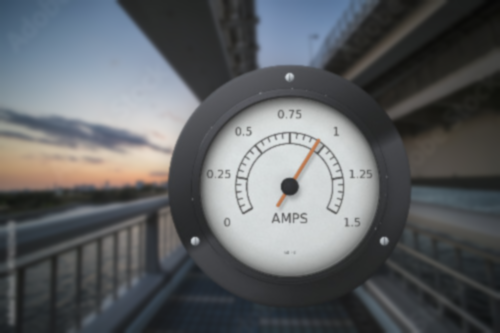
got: 0.95 A
